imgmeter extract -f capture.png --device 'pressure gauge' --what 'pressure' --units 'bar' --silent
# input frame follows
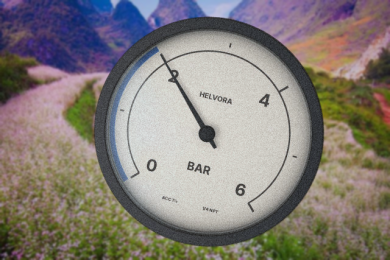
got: 2 bar
